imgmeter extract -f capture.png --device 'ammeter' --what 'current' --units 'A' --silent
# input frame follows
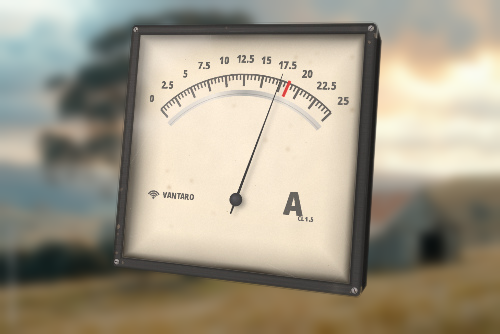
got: 17.5 A
